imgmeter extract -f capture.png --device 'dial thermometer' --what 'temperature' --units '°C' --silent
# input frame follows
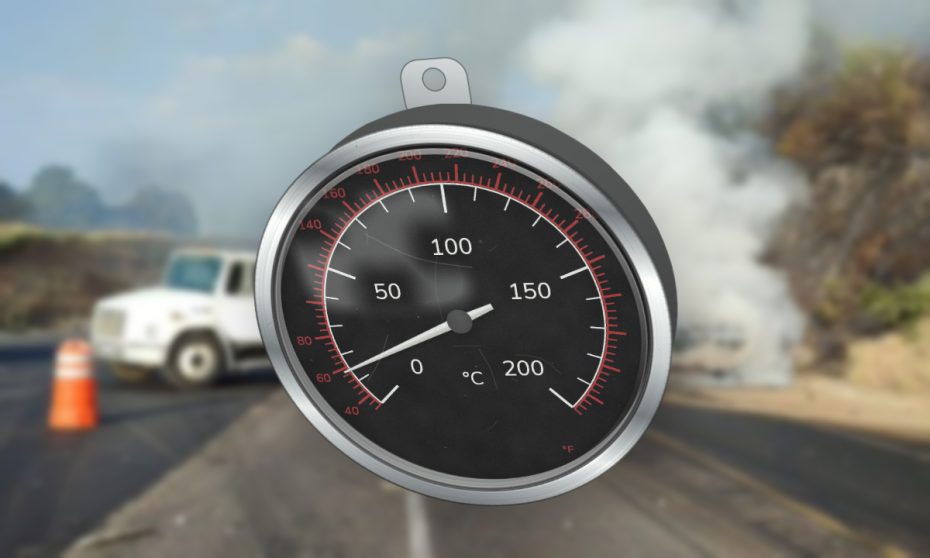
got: 15 °C
